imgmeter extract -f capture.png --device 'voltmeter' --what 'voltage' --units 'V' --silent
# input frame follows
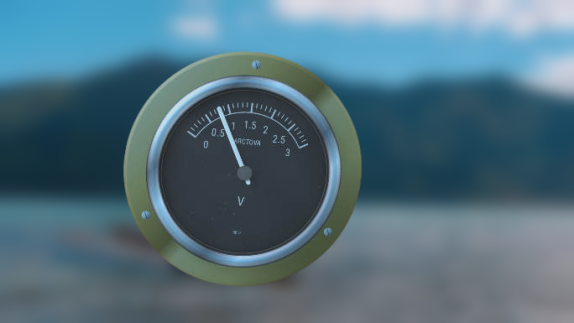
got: 0.8 V
